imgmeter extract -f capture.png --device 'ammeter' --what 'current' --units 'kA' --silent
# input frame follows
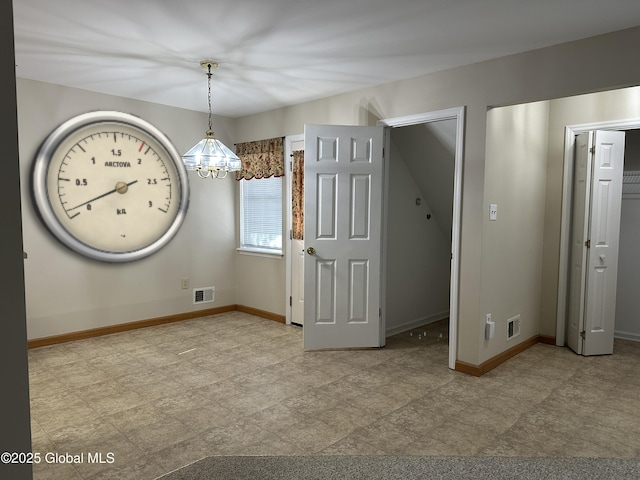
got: 0.1 kA
